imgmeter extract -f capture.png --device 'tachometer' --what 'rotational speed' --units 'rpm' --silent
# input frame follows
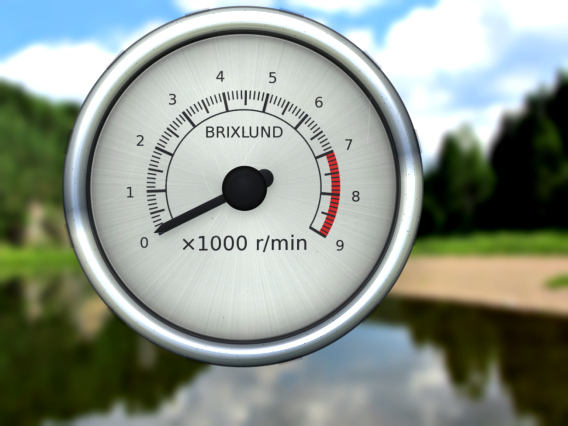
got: 100 rpm
